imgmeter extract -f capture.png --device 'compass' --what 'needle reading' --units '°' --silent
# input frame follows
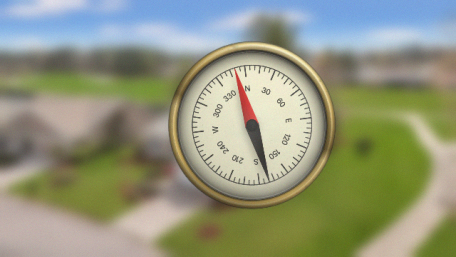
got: 350 °
